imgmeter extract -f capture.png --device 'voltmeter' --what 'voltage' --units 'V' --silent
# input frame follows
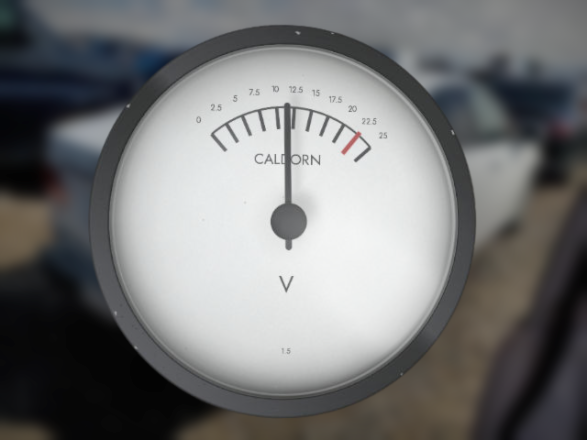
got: 11.25 V
